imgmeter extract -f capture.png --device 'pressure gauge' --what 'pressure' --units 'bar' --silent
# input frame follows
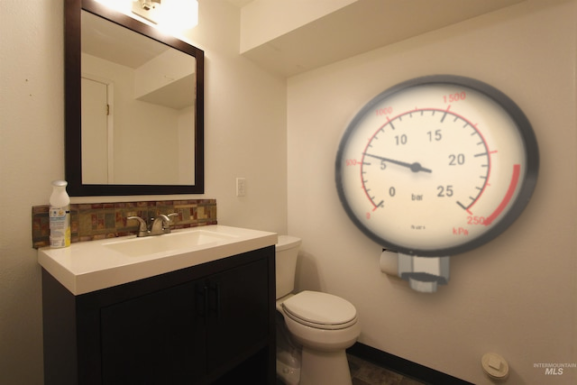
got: 6 bar
